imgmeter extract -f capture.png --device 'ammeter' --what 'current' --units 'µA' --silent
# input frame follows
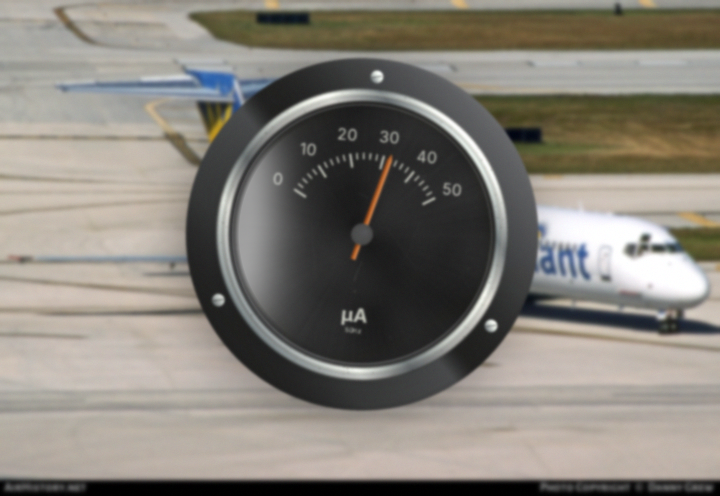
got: 32 µA
